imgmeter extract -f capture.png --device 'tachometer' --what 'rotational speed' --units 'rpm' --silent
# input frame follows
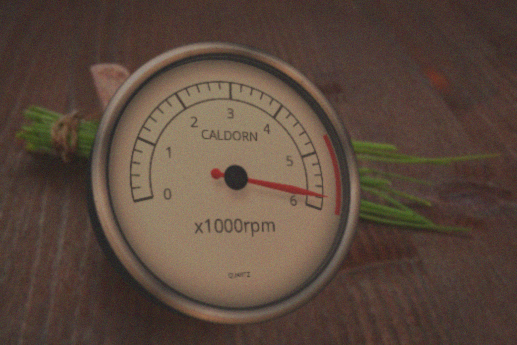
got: 5800 rpm
